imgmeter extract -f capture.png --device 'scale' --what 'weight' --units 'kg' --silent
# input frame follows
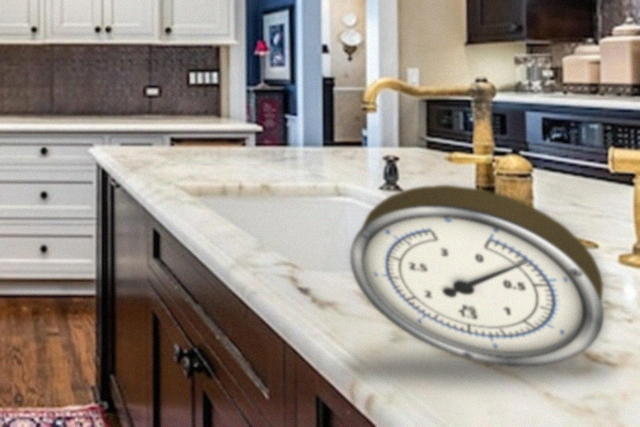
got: 0.25 kg
